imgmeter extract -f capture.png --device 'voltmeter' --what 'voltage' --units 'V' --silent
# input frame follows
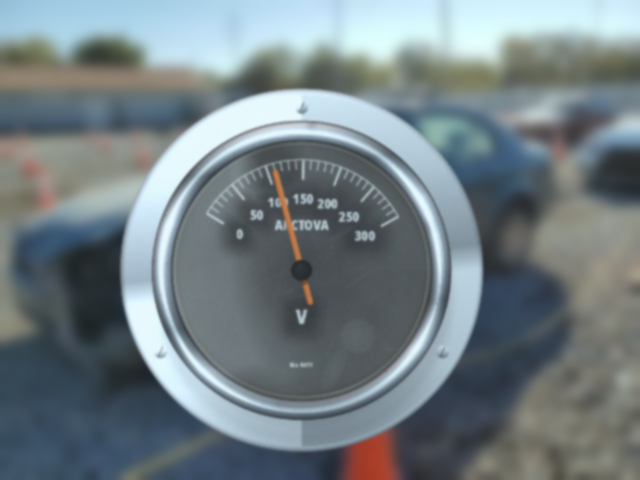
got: 110 V
